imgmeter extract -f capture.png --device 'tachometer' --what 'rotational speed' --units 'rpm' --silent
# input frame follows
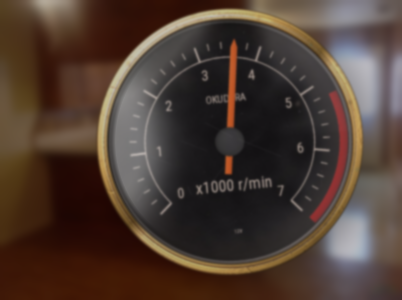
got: 3600 rpm
